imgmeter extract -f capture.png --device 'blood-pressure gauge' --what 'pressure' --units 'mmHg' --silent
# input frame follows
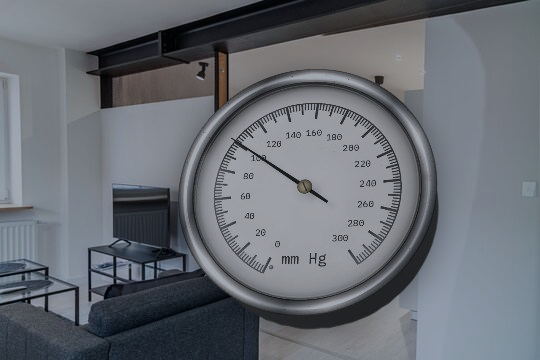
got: 100 mmHg
